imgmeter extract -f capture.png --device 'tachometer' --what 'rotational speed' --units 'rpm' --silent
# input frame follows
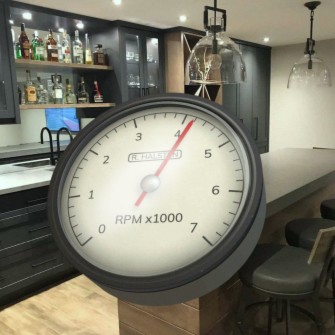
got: 4200 rpm
